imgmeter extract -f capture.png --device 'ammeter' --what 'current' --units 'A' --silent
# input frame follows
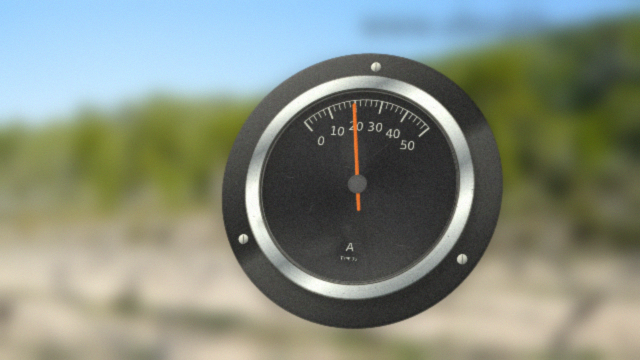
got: 20 A
